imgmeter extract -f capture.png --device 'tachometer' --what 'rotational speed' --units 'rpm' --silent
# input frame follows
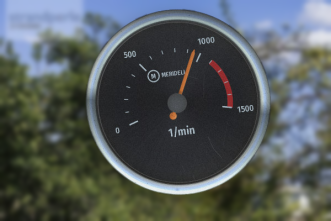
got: 950 rpm
